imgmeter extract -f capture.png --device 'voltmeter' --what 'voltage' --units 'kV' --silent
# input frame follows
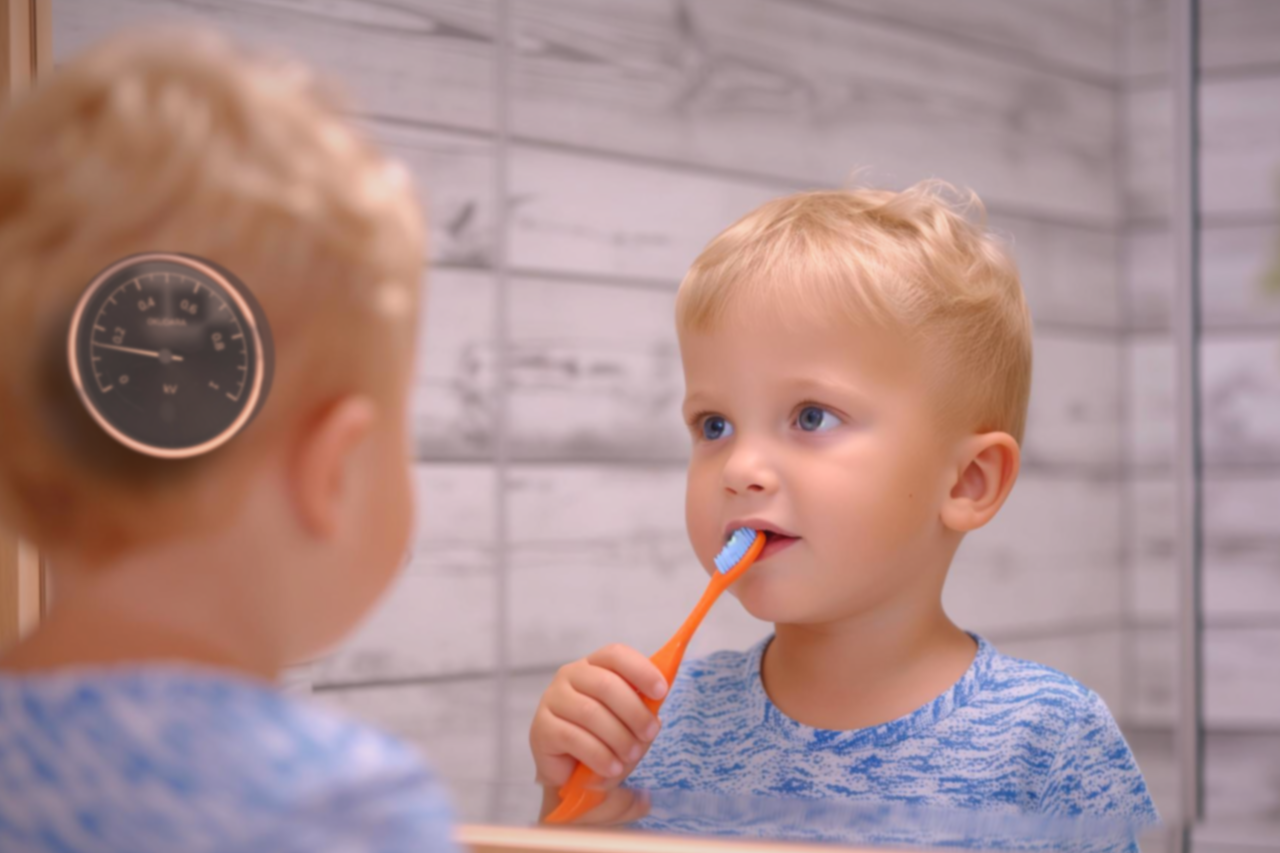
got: 0.15 kV
